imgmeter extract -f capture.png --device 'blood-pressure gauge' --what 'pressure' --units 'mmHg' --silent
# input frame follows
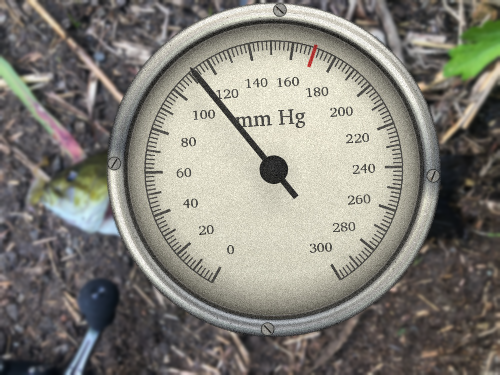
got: 112 mmHg
